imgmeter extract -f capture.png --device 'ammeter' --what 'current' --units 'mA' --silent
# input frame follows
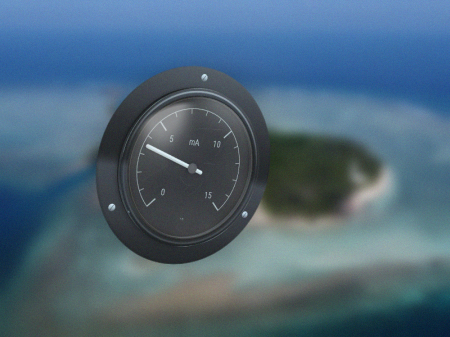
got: 3.5 mA
